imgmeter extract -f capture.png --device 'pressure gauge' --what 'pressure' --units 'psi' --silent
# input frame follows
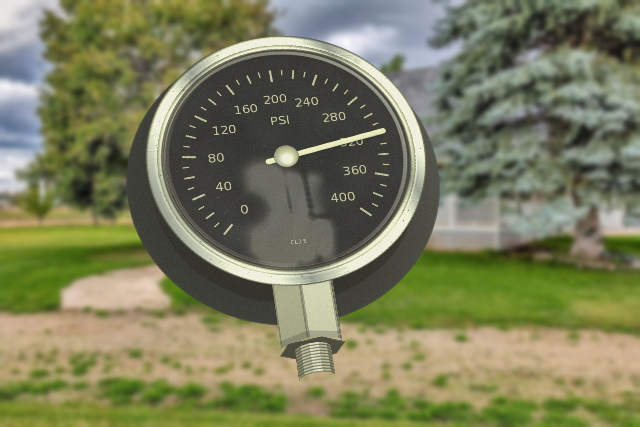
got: 320 psi
